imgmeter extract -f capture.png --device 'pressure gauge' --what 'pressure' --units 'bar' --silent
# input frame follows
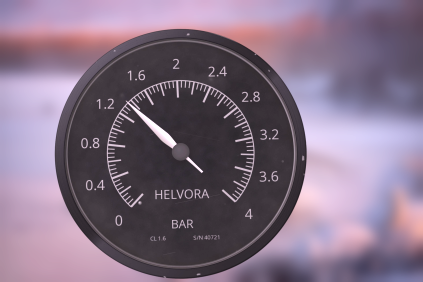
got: 1.35 bar
